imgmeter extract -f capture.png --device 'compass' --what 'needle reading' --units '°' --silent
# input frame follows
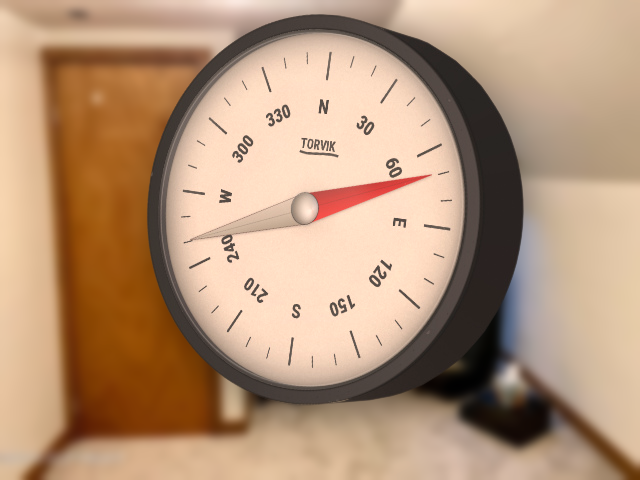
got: 70 °
